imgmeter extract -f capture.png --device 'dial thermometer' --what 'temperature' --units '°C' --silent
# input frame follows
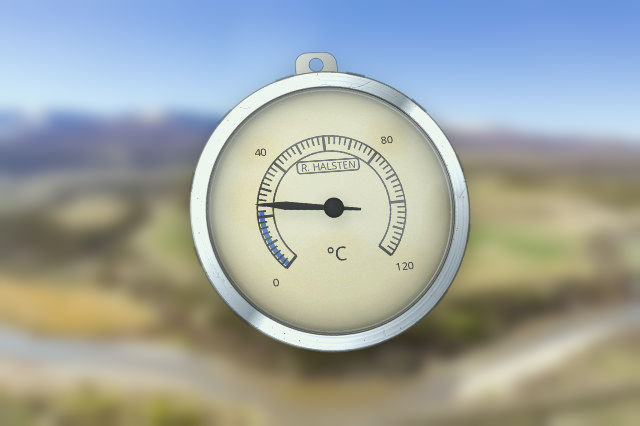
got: 24 °C
